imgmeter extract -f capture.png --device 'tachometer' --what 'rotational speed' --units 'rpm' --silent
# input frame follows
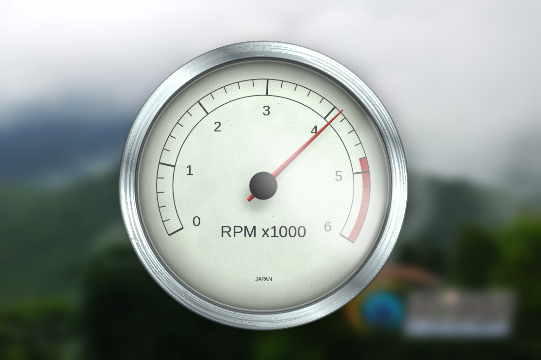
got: 4100 rpm
